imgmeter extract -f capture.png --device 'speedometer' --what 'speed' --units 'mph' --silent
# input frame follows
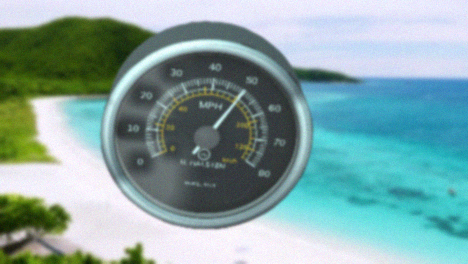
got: 50 mph
